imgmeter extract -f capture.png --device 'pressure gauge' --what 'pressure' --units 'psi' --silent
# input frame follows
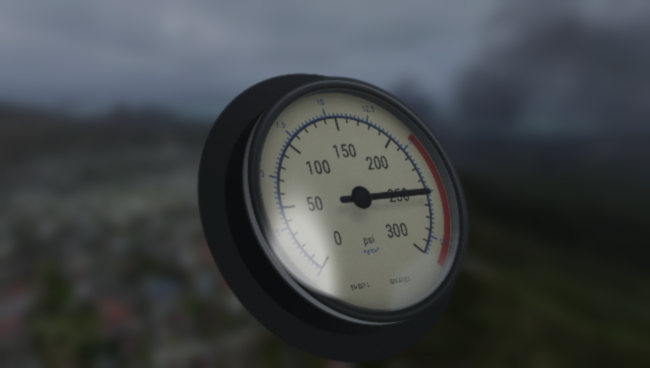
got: 250 psi
